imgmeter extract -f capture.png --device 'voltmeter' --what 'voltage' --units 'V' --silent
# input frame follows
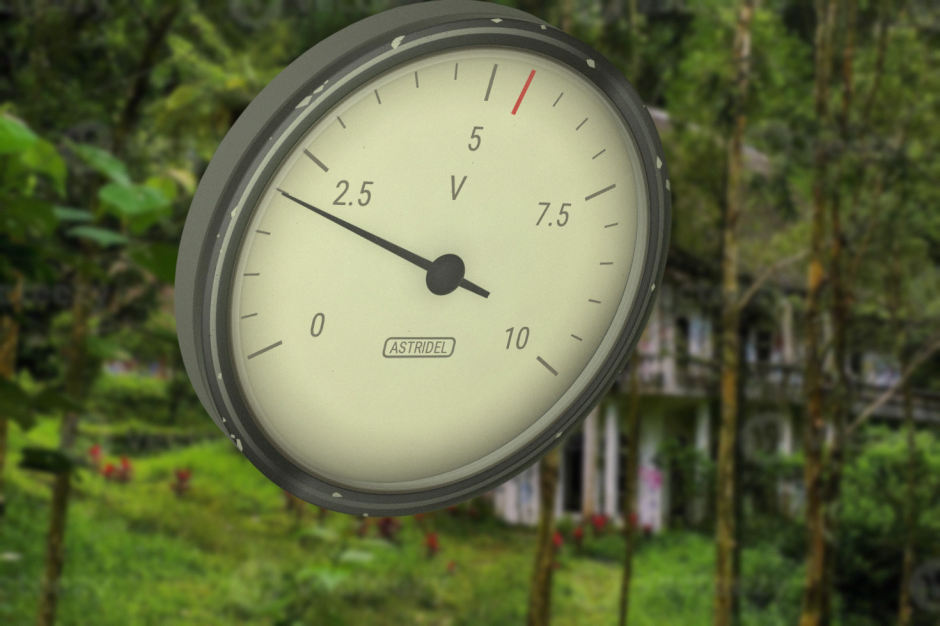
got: 2 V
